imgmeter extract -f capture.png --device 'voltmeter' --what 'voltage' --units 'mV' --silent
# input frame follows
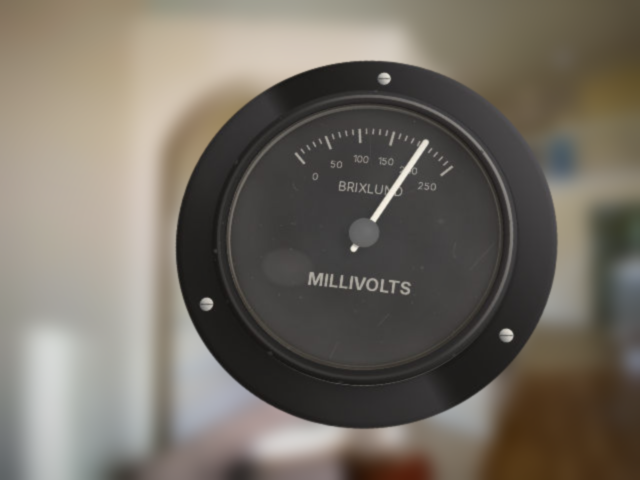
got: 200 mV
